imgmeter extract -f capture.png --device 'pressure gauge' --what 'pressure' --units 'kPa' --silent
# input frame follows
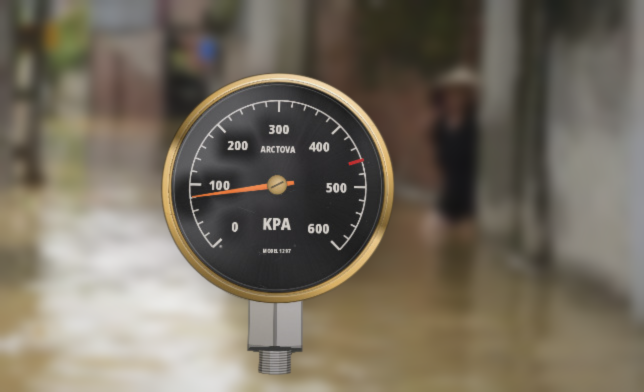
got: 80 kPa
